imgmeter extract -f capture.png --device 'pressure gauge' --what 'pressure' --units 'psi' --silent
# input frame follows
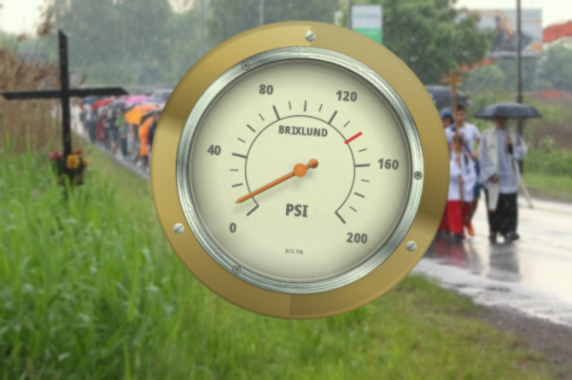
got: 10 psi
